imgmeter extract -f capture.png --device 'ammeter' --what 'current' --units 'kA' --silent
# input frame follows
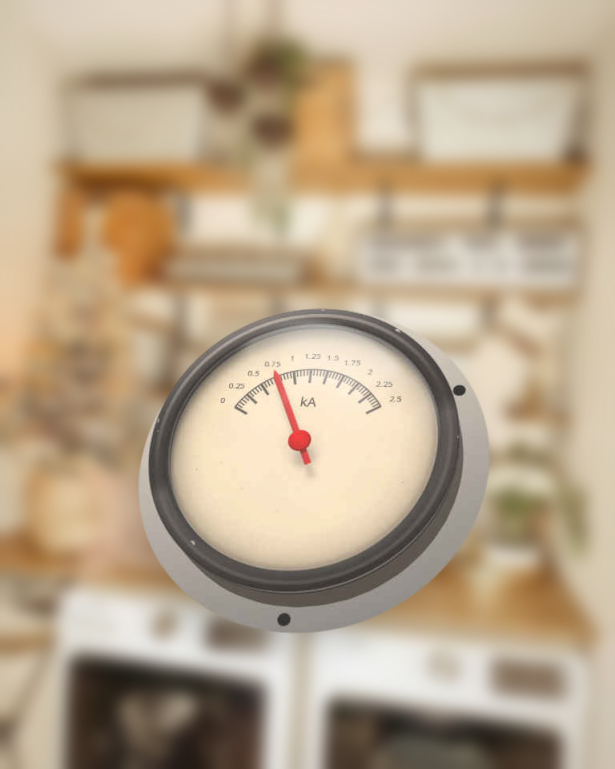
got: 0.75 kA
